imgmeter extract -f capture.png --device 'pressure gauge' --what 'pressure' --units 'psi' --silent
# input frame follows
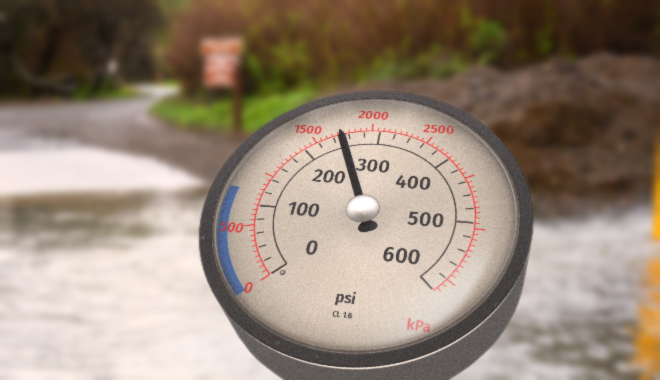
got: 250 psi
